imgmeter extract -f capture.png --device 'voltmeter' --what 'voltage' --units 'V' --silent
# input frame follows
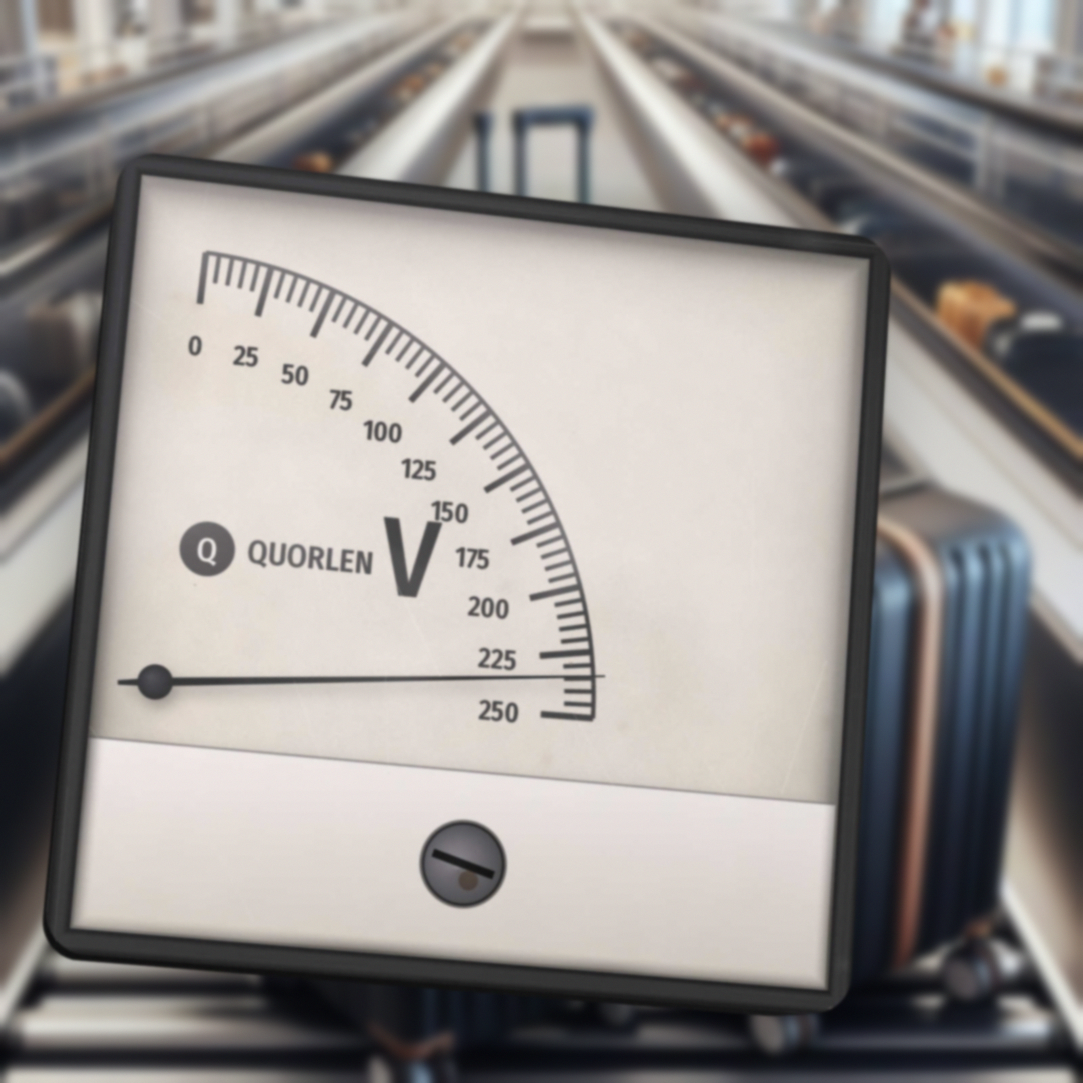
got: 235 V
